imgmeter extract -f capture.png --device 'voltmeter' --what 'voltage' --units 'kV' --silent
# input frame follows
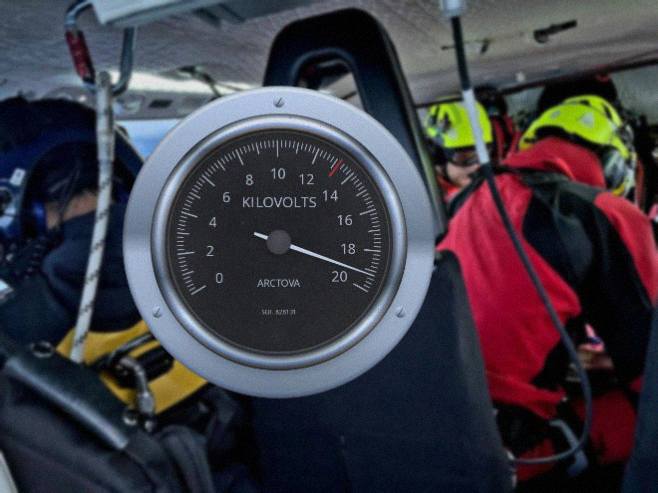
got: 19.2 kV
